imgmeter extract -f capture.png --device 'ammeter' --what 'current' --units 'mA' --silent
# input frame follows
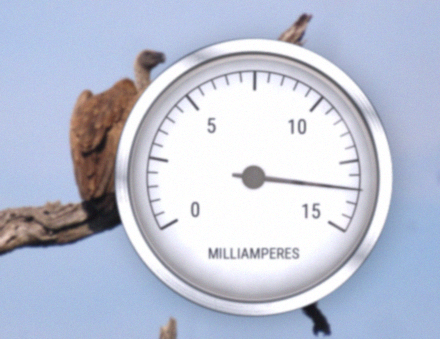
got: 13.5 mA
